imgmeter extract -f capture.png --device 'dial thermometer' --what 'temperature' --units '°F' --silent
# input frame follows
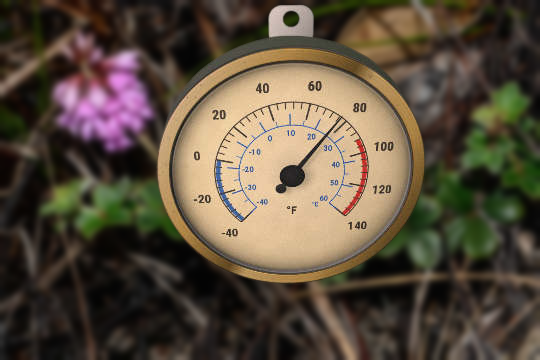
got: 76 °F
